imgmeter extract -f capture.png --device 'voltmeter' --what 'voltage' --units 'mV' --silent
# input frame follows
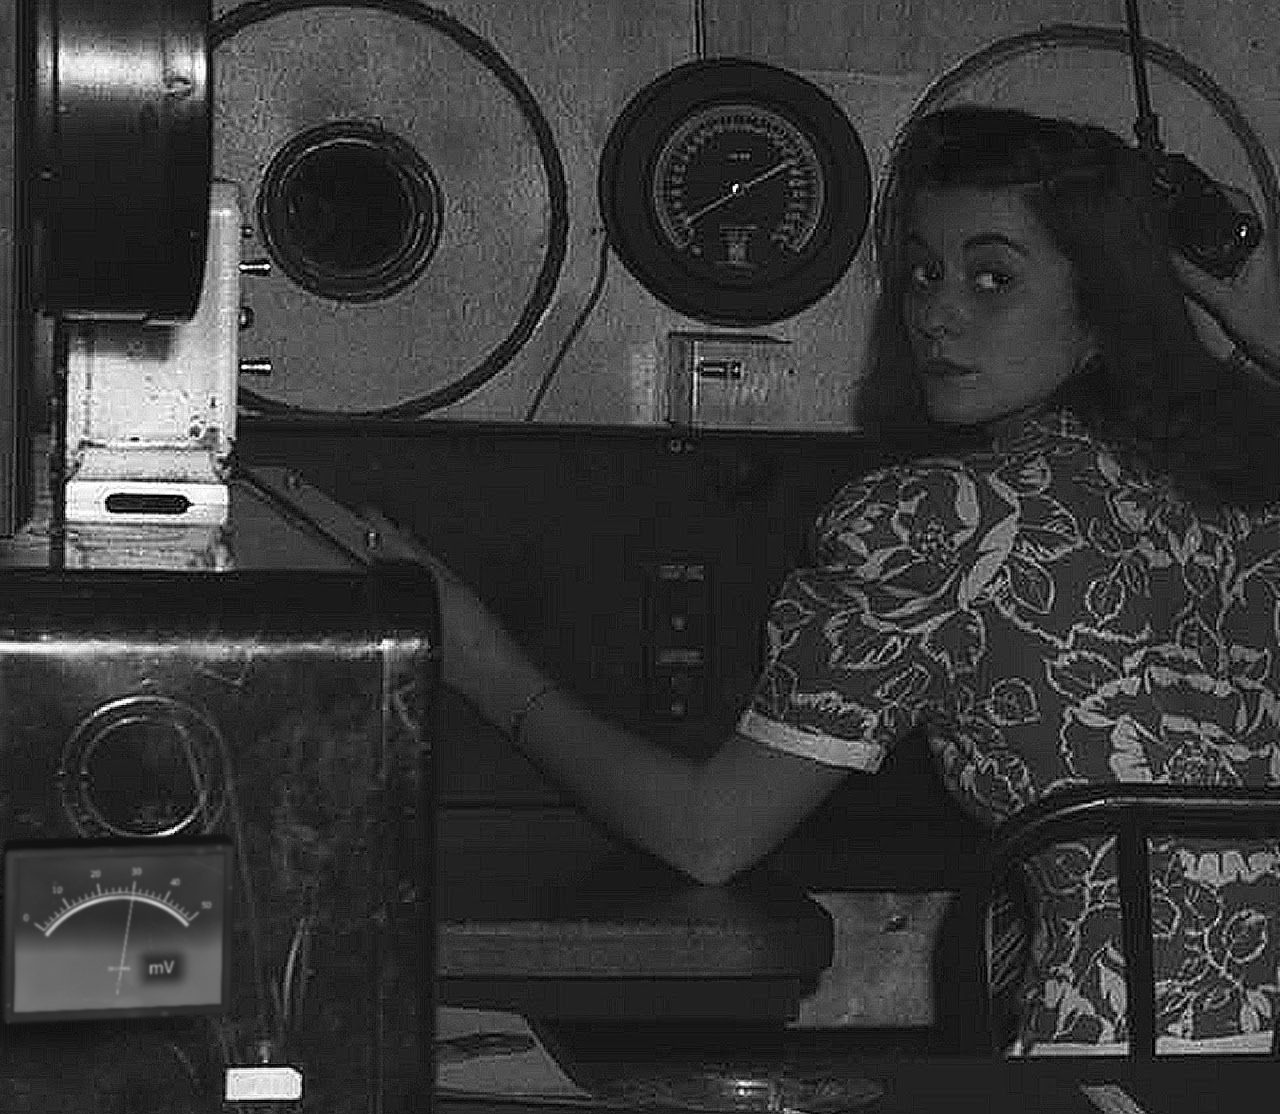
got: 30 mV
